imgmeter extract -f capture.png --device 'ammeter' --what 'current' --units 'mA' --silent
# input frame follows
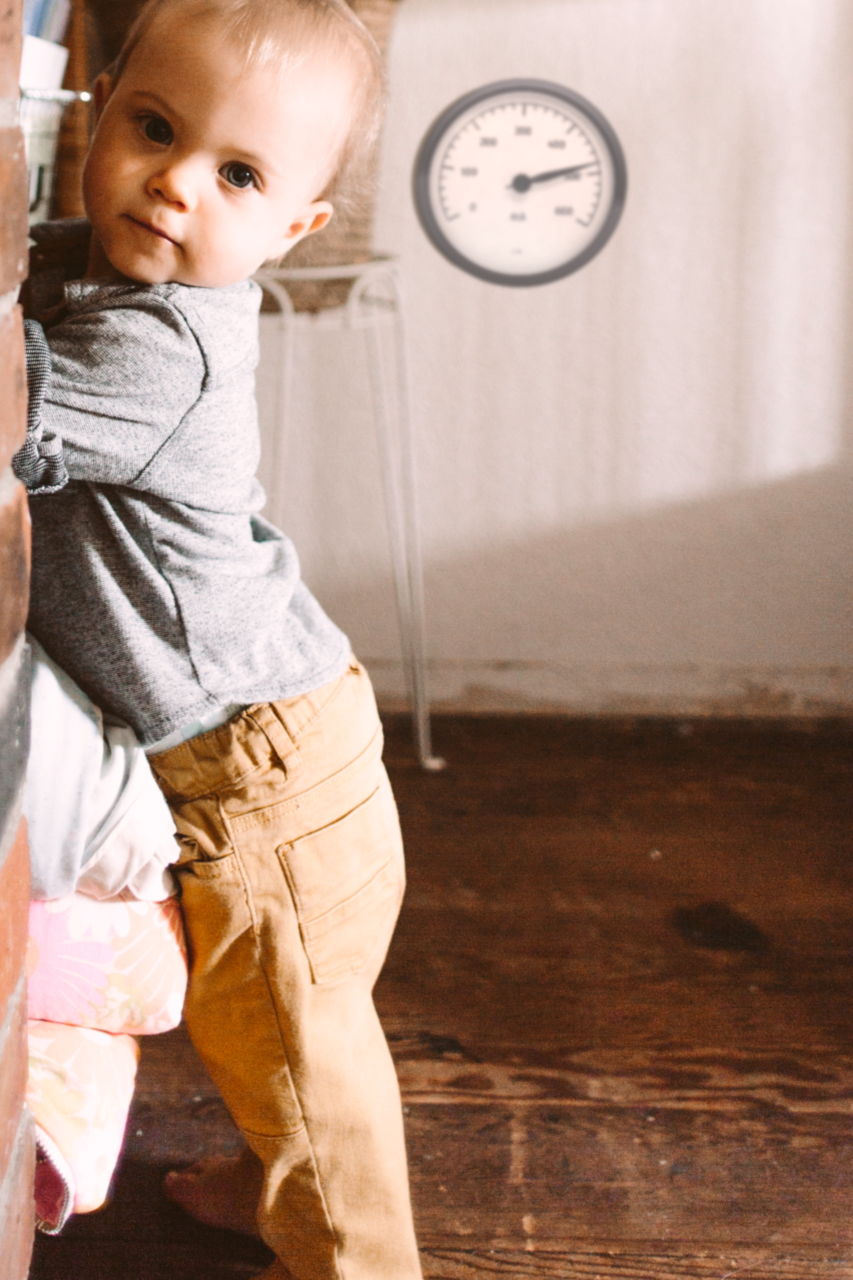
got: 480 mA
